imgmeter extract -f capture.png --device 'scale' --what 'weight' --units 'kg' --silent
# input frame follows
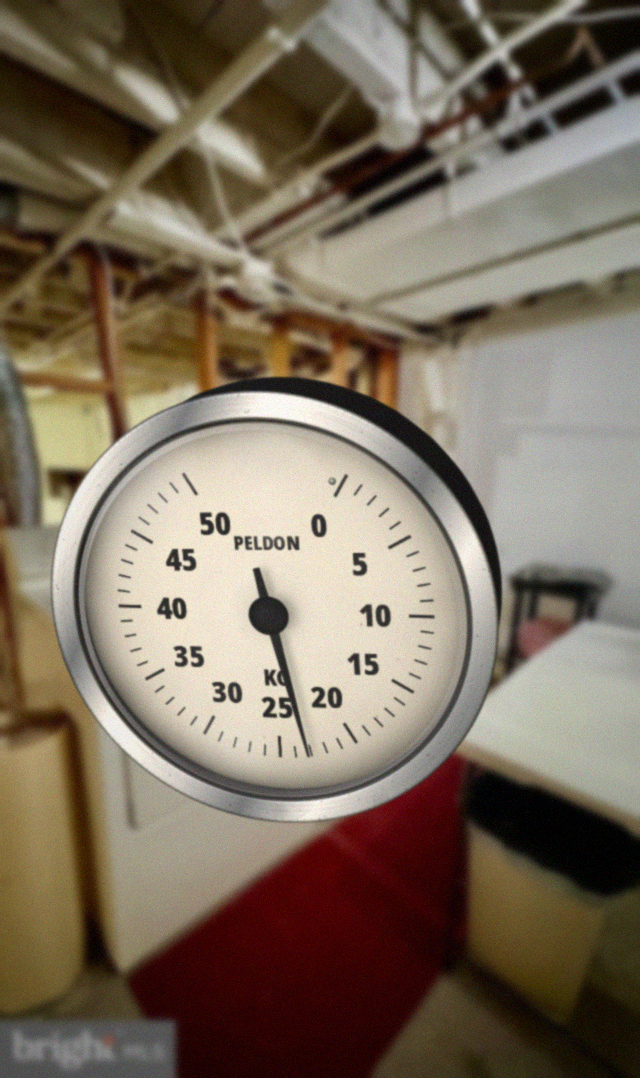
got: 23 kg
